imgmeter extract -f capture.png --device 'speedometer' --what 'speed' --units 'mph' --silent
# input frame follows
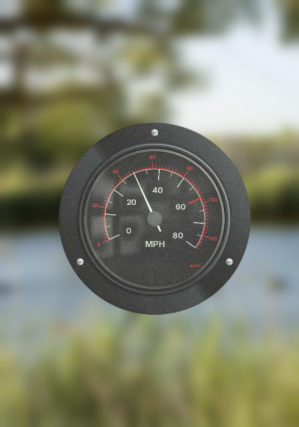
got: 30 mph
